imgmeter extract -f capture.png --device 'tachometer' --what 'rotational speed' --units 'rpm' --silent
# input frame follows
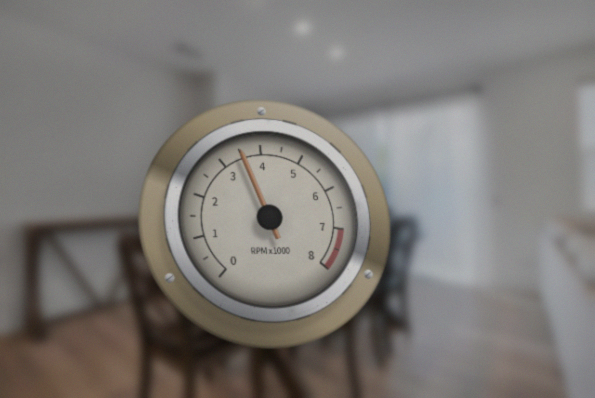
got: 3500 rpm
